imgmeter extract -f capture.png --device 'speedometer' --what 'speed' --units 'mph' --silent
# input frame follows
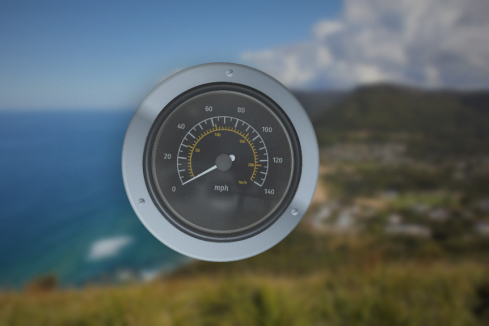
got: 0 mph
